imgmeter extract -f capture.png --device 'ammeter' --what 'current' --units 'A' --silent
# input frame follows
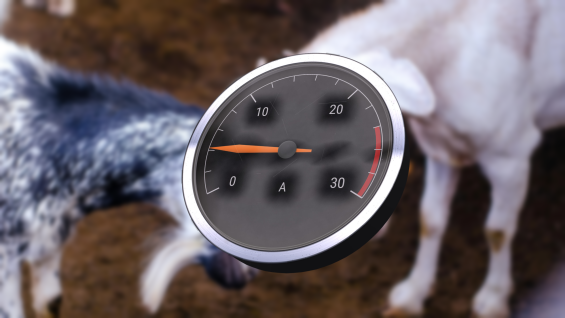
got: 4 A
